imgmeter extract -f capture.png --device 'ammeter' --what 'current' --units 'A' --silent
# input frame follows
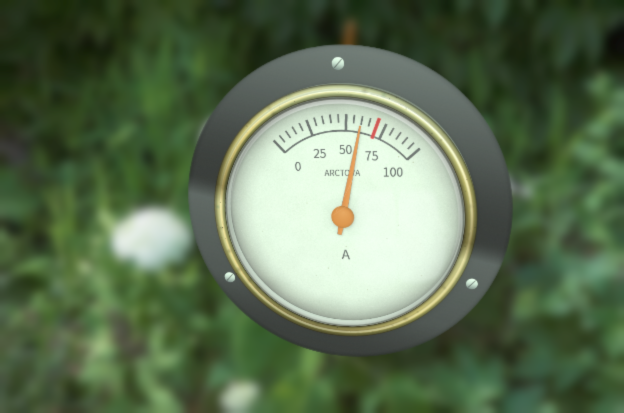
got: 60 A
